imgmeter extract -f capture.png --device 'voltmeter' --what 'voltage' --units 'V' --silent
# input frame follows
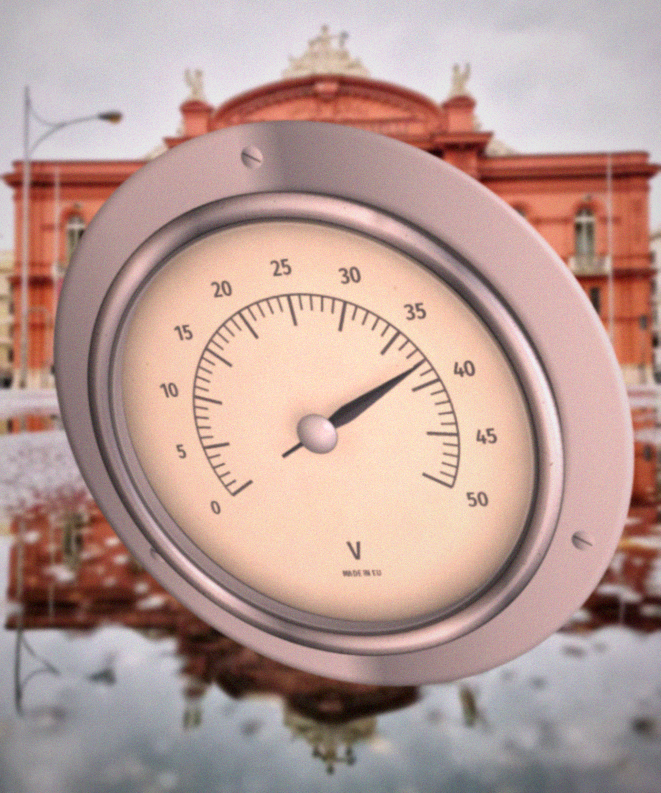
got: 38 V
